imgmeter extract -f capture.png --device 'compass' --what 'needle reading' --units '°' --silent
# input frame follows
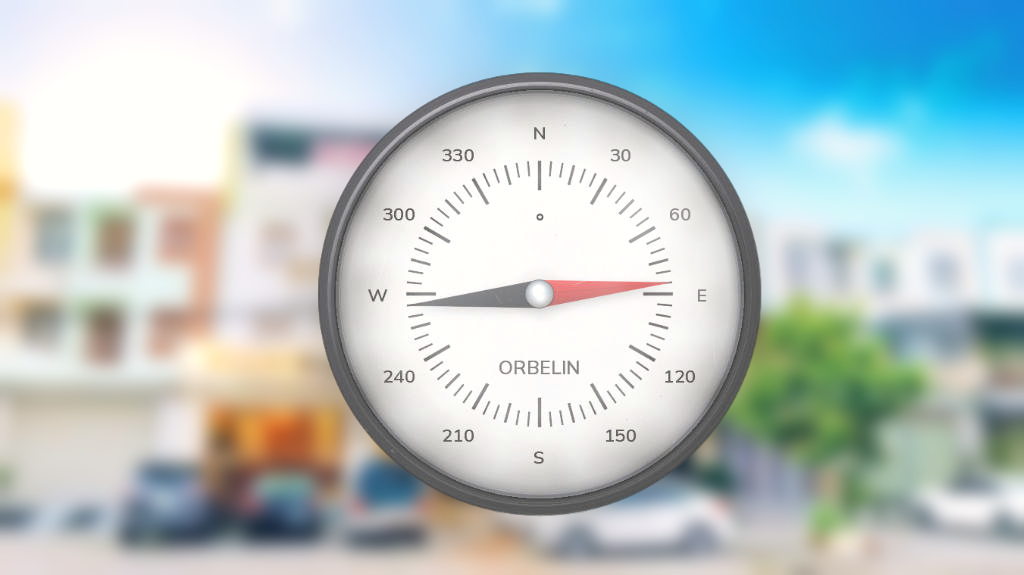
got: 85 °
